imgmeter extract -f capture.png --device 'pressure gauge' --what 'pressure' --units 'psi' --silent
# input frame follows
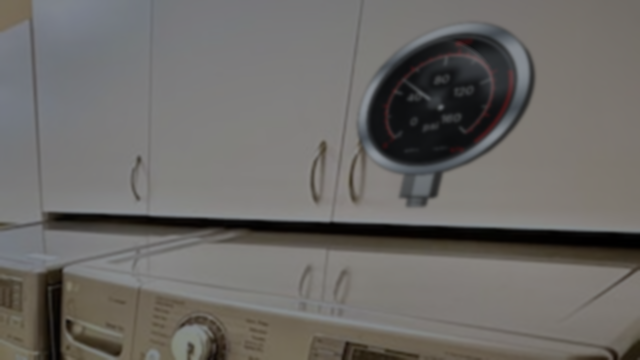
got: 50 psi
